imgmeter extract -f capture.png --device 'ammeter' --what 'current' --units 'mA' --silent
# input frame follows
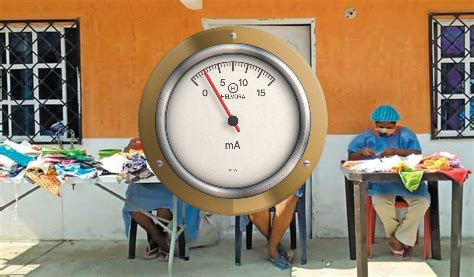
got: 2.5 mA
